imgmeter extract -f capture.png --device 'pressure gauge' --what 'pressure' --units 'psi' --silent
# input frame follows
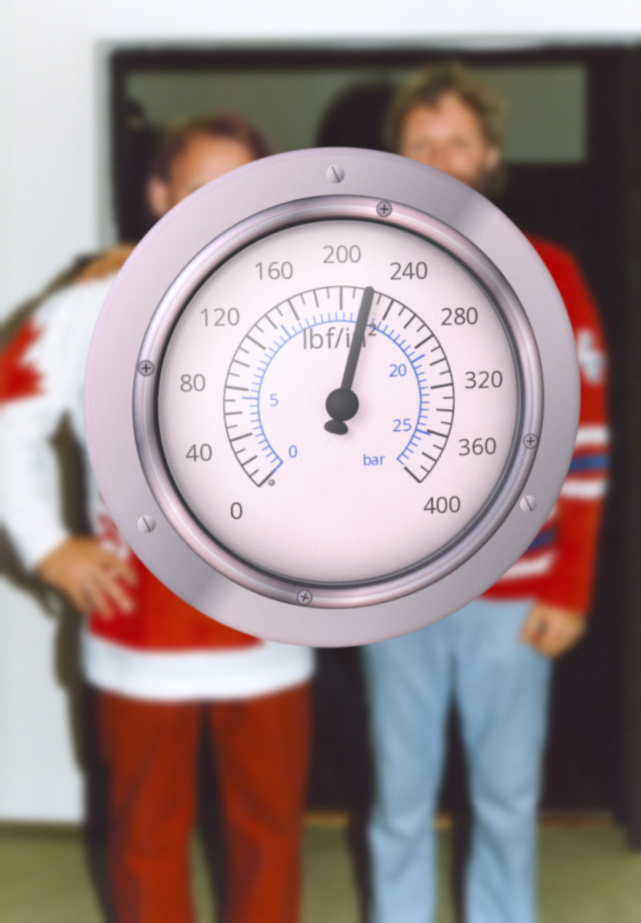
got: 220 psi
